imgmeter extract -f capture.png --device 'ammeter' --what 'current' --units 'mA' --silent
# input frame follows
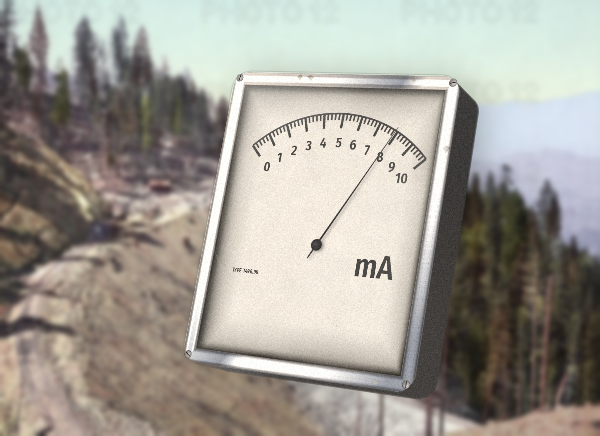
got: 8 mA
